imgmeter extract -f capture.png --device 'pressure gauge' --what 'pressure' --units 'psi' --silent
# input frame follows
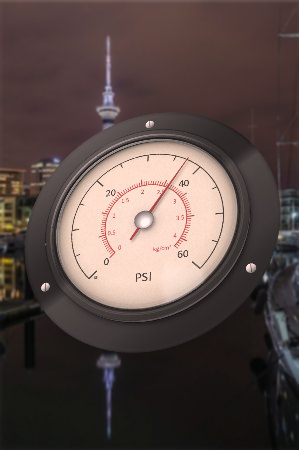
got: 37.5 psi
